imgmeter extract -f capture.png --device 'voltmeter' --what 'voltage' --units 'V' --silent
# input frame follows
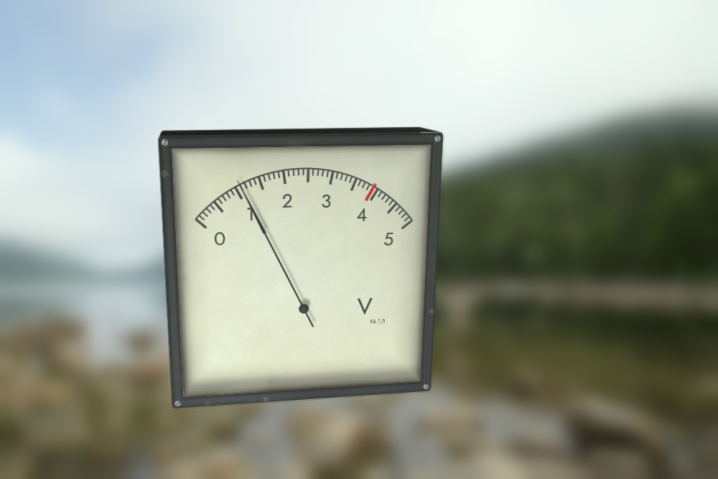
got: 1.1 V
